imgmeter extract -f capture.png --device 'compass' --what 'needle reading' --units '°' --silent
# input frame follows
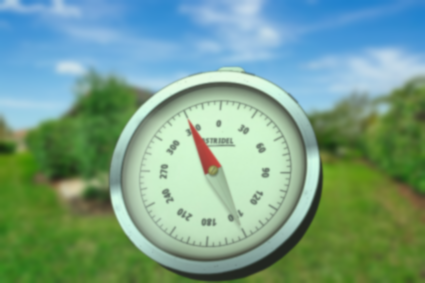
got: 330 °
